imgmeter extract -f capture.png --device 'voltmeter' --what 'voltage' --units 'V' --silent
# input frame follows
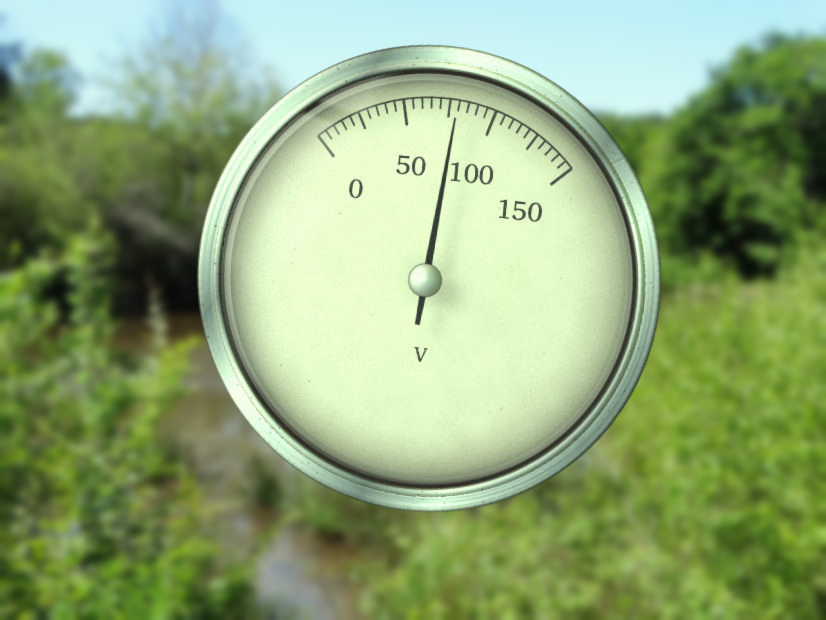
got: 80 V
